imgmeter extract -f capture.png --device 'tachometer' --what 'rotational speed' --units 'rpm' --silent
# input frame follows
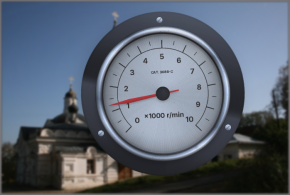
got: 1250 rpm
